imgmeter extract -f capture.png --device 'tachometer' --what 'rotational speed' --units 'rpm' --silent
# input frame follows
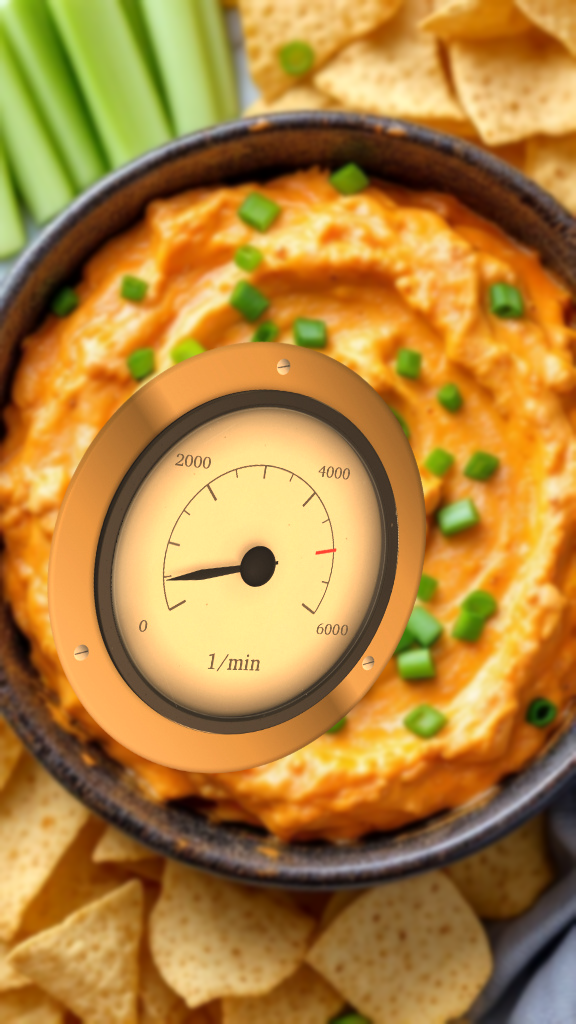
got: 500 rpm
